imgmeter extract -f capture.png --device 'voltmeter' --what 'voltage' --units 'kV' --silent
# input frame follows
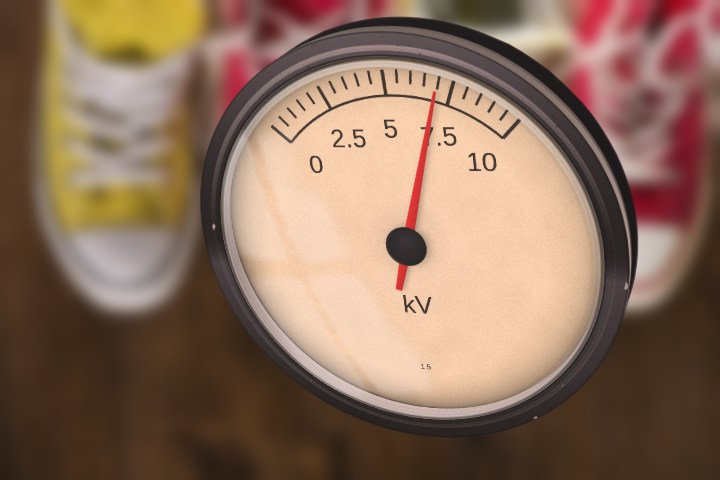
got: 7 kV
